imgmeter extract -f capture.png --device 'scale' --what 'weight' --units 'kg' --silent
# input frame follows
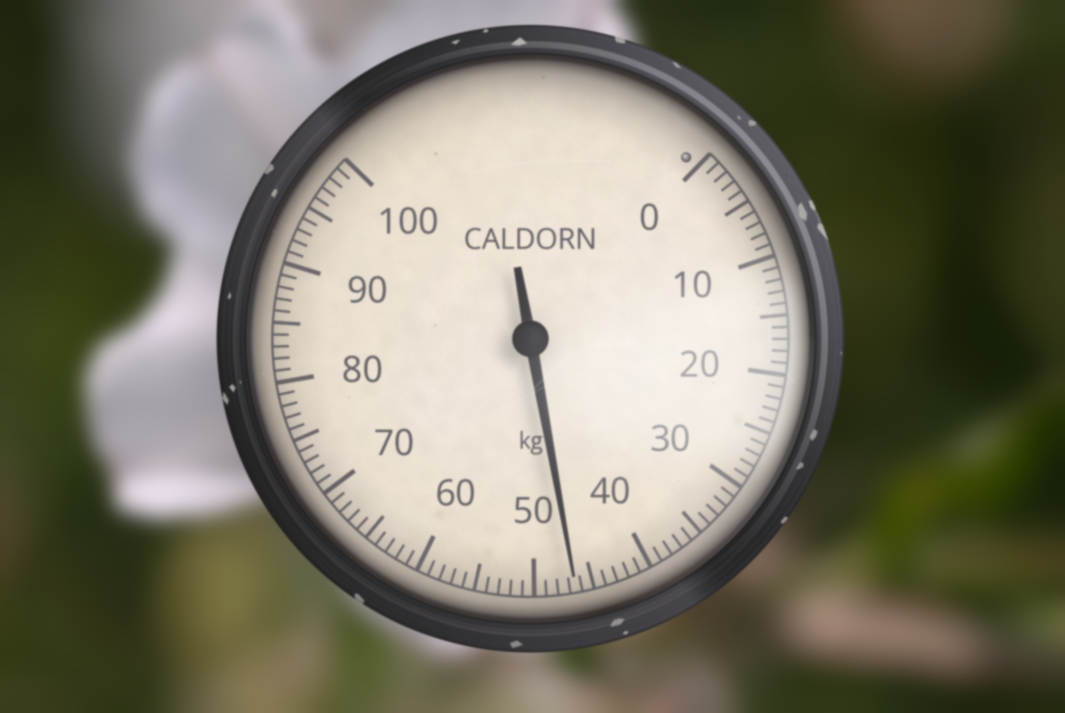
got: 46.5 kg
